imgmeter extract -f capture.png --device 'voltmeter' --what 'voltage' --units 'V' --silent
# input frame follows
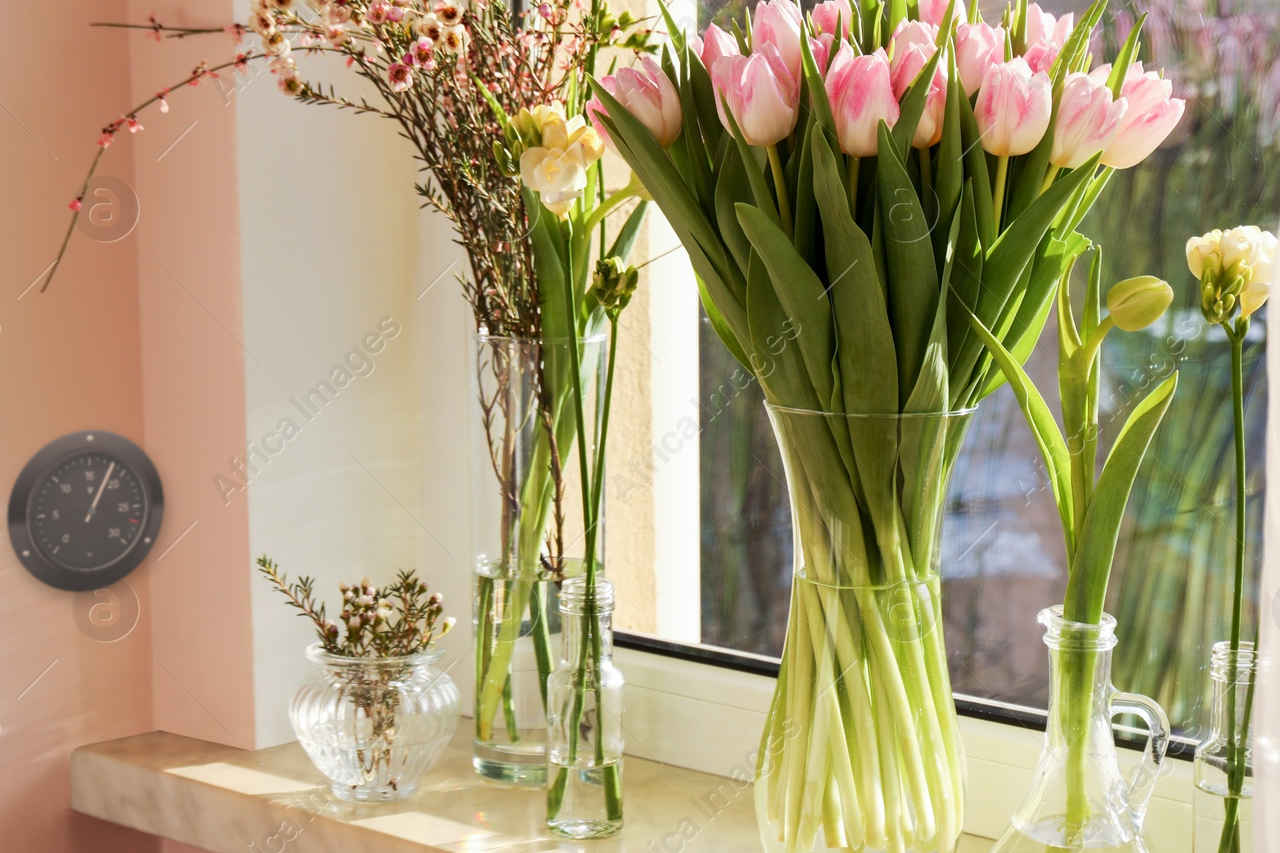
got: 18 V
